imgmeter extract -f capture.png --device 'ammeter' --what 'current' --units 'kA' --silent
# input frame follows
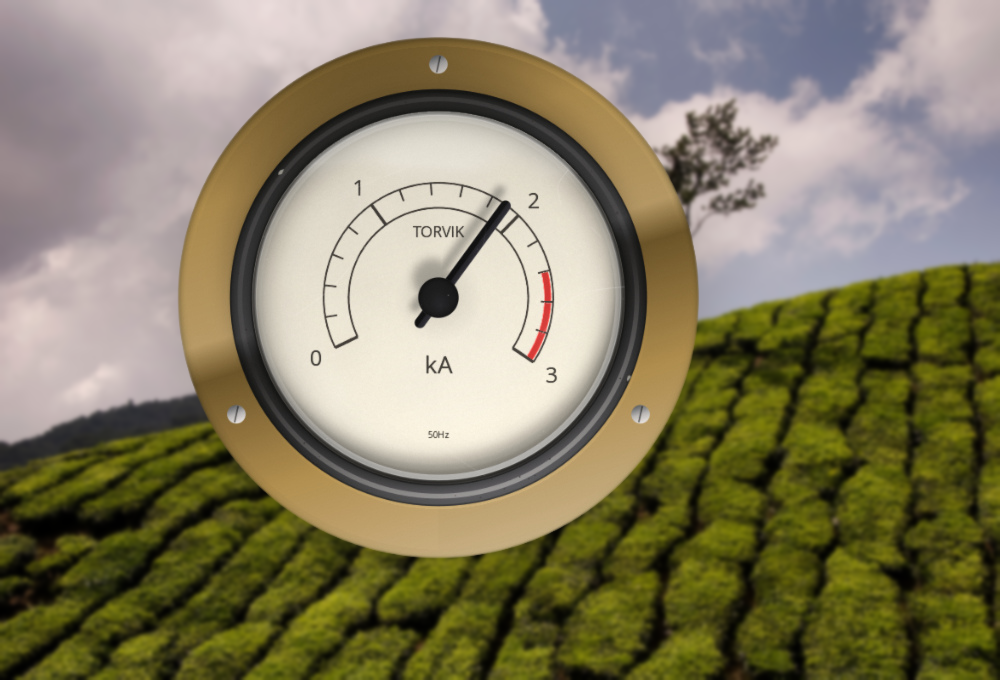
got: 1.9 kA
